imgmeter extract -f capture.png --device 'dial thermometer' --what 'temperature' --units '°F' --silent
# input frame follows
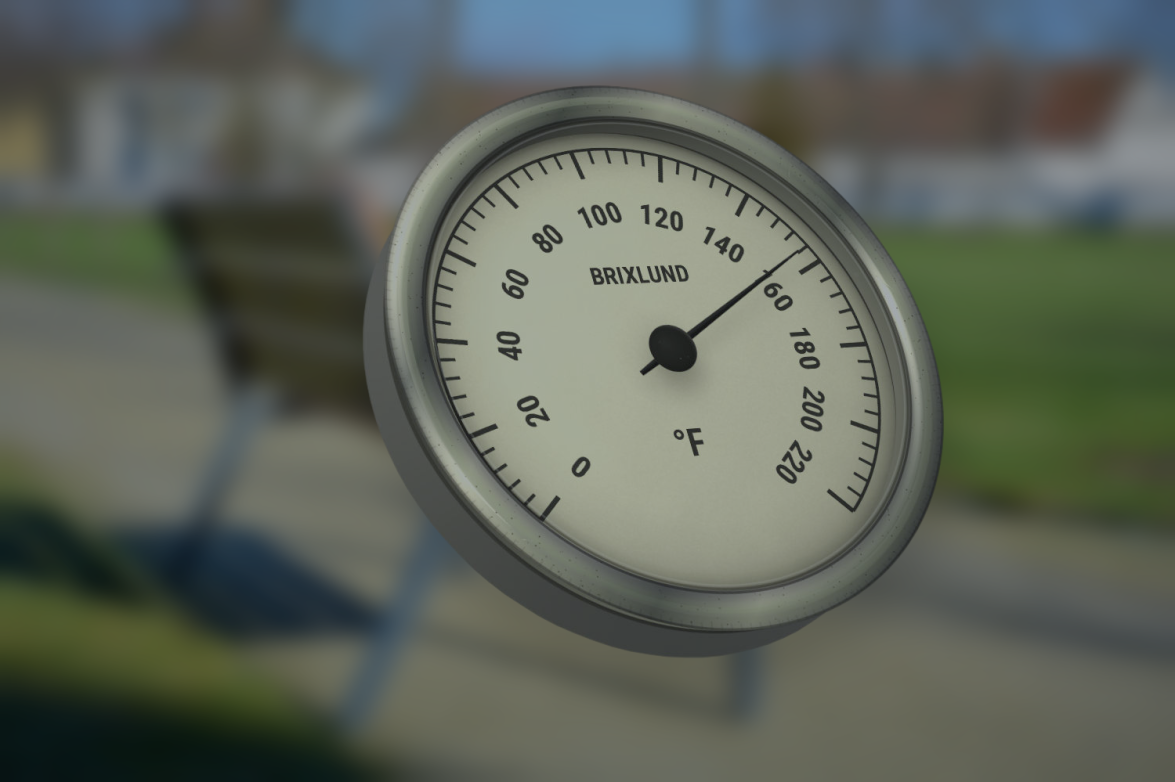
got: 156 °F
